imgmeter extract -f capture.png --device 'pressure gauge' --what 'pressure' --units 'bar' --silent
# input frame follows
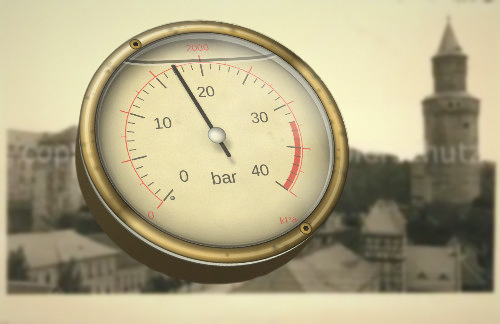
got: 17 bar
